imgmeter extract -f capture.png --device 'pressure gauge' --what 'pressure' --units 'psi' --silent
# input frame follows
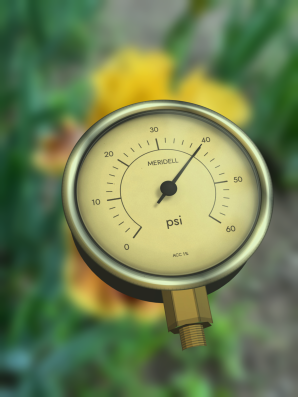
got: 40 psi
